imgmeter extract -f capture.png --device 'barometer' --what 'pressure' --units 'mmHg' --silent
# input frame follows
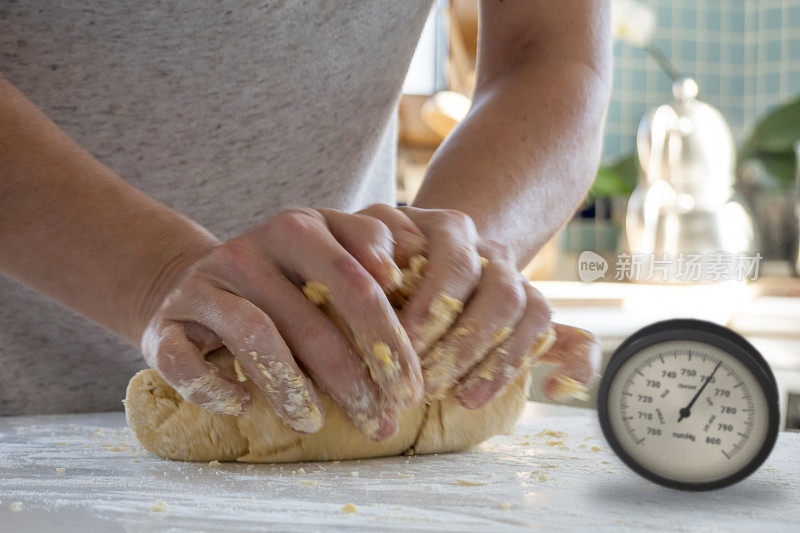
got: 760 mmHg
